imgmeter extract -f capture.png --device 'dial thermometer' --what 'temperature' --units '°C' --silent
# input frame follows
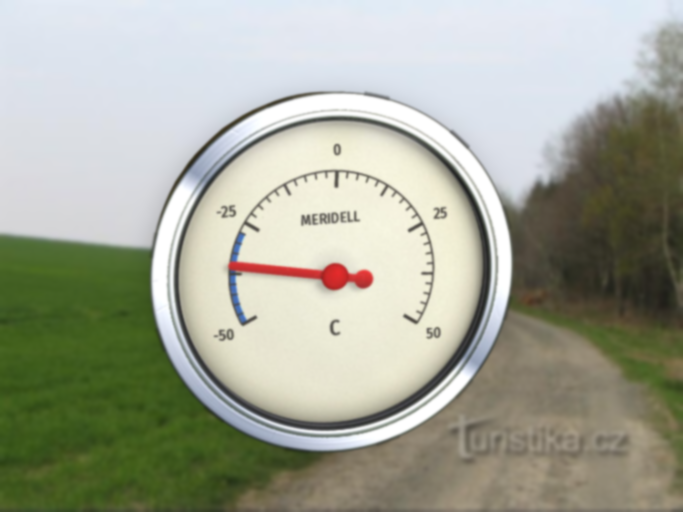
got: -35 °C
